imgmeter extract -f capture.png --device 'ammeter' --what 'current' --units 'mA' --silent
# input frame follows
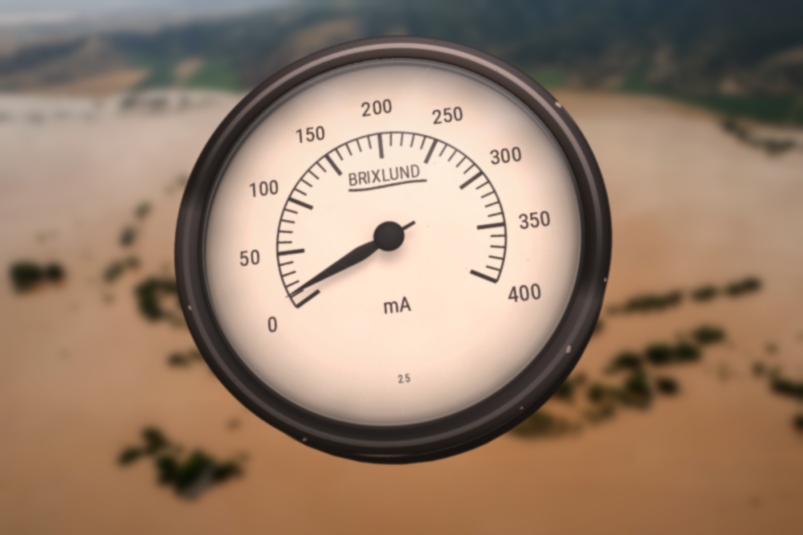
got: 10 mA
